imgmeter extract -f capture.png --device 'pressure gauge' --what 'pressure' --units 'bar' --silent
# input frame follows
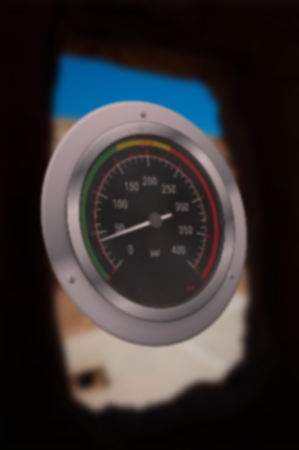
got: 40 bar
